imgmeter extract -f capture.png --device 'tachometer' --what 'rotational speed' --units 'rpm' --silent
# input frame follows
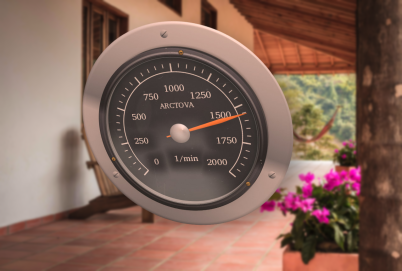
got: 1550 rpm
